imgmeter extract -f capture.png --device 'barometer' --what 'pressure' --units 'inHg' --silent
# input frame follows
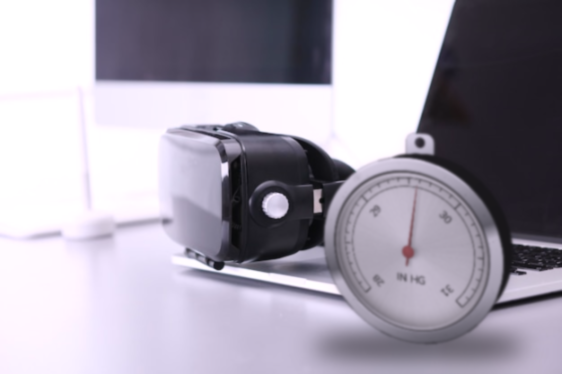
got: 29.6 inHg
